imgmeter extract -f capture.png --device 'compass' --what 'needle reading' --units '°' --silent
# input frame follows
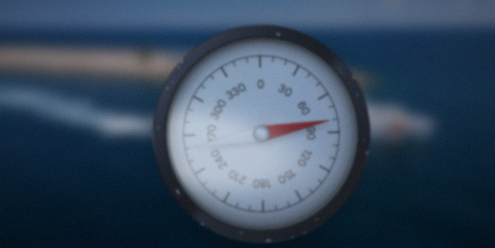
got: 80 °
